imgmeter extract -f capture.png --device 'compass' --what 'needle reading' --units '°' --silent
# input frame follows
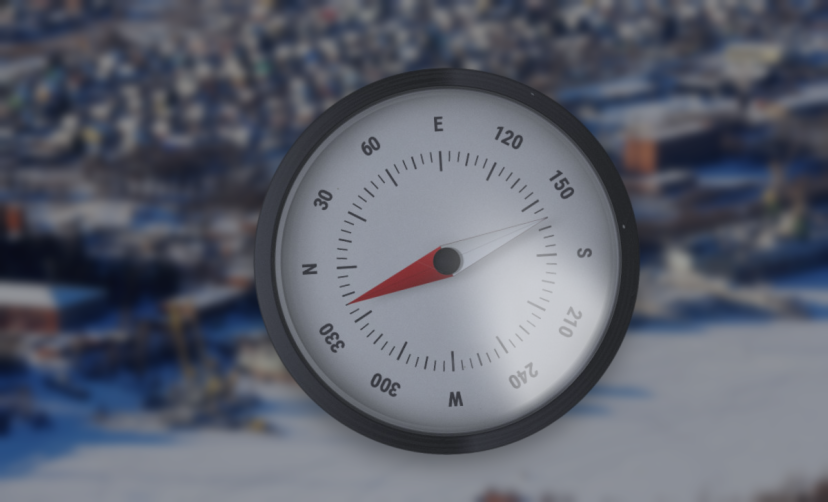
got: 340 °
